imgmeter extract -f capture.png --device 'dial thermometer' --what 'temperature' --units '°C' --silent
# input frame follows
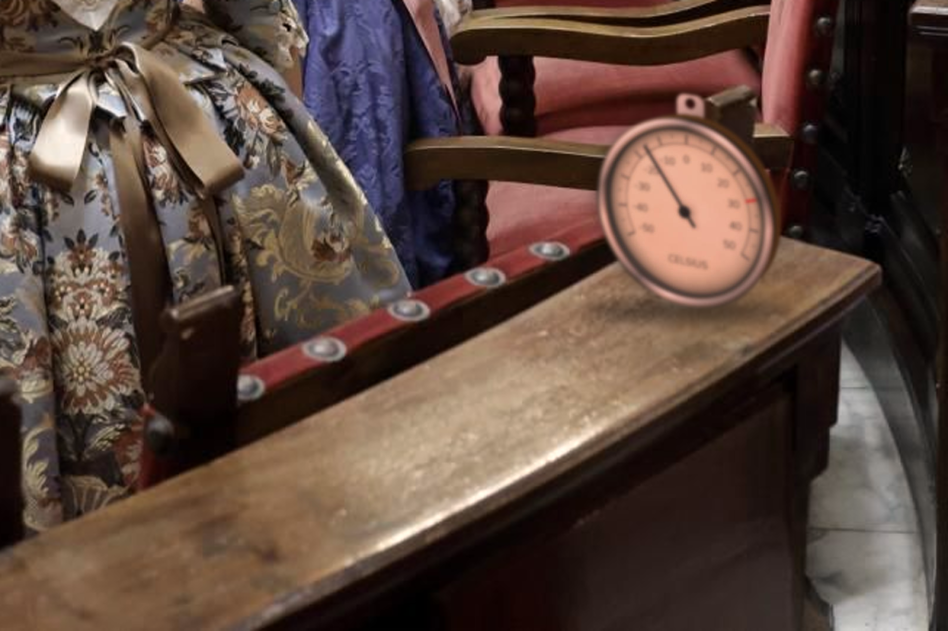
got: -15 °C
